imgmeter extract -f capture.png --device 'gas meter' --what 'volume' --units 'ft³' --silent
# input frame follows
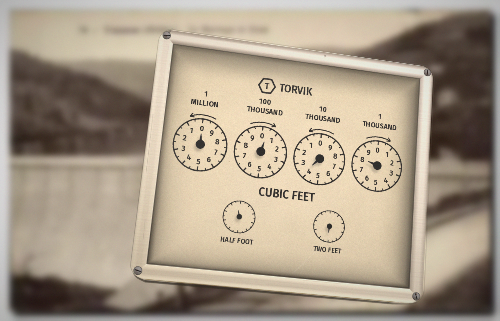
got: 3800 ft³
